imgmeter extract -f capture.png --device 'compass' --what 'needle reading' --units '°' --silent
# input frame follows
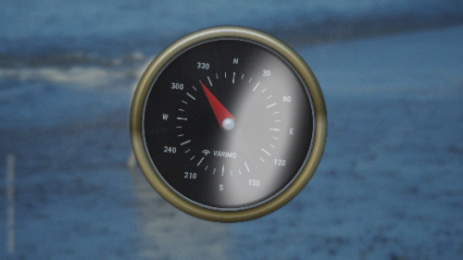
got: 320 °
